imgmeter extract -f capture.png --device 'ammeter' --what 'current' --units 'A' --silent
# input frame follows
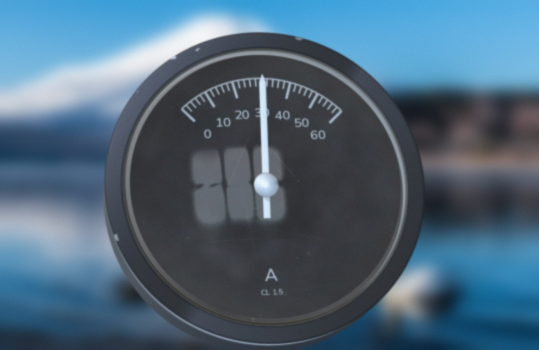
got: 30 A
